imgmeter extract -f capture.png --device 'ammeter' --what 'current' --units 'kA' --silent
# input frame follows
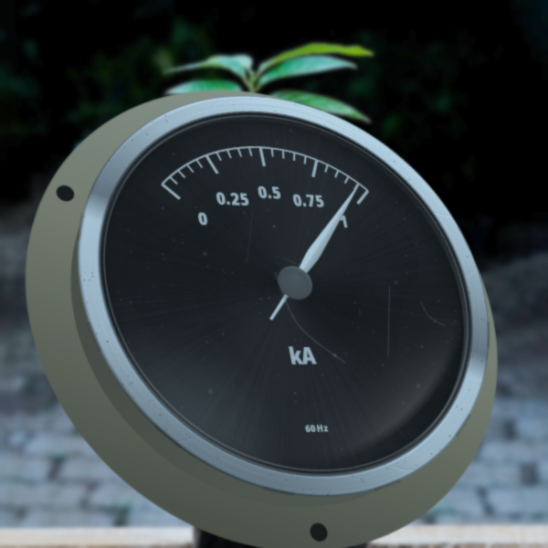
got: 0.95 kA
